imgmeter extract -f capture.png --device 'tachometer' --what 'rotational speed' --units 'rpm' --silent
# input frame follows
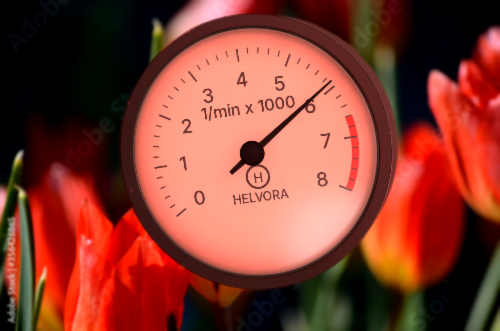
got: 5900 rpm
